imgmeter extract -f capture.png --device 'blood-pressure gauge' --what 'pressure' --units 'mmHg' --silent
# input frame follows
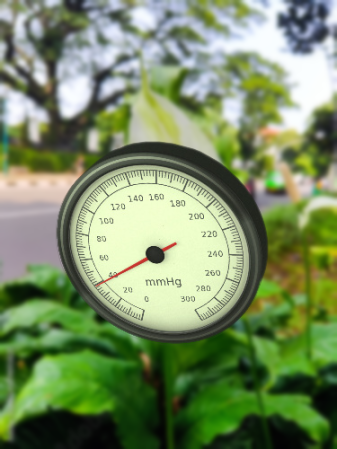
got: 40 mmHg
